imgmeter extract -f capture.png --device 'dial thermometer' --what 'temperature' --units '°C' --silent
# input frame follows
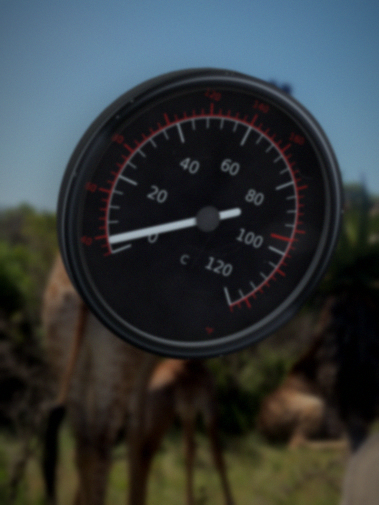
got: 4 °C
